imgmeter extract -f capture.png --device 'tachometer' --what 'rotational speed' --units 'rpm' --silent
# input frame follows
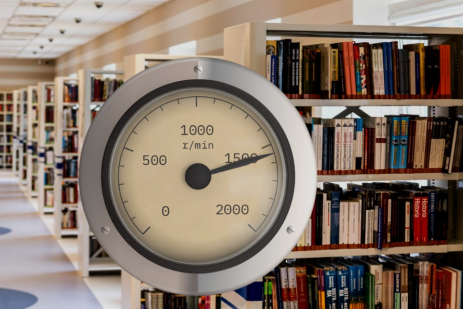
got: 1550 rpm
